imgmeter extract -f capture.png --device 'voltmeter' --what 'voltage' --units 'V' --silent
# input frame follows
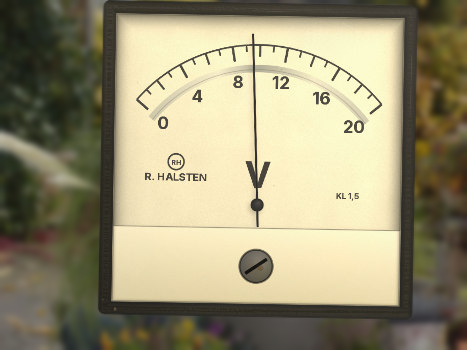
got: 9.5 V
